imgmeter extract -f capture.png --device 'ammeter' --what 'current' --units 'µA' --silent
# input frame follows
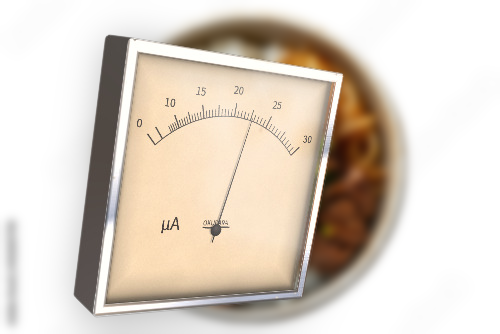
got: 22.5 µA
